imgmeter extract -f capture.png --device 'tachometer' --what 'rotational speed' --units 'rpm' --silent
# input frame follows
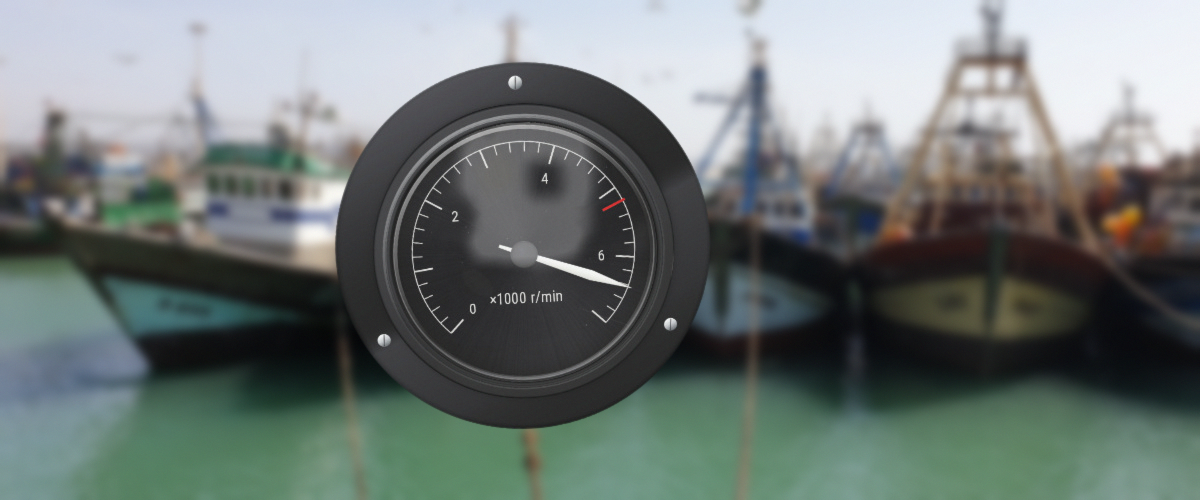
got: 6400 rpm
